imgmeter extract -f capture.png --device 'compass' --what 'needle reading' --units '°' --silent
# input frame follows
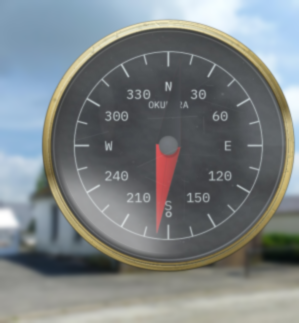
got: 187.5 °
